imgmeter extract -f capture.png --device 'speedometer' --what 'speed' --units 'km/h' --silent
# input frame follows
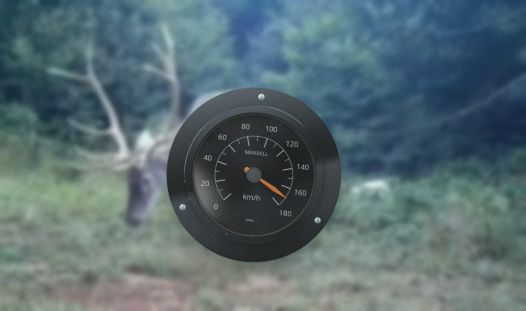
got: 170 km/h
